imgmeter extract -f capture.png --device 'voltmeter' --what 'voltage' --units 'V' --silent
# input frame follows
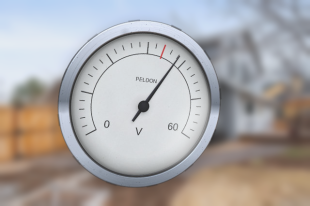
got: 38 V
